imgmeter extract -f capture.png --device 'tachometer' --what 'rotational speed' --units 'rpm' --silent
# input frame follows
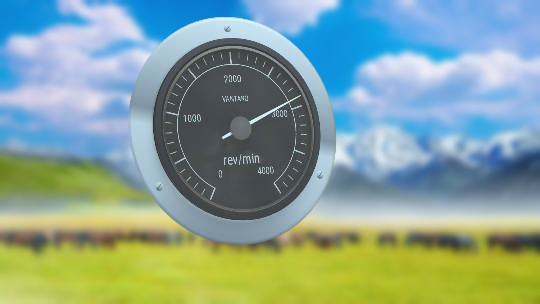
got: 2900 rpm
